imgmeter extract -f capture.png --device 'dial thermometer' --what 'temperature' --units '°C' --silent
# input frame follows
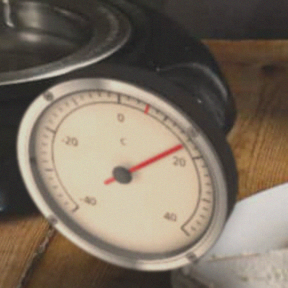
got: 16 °C
